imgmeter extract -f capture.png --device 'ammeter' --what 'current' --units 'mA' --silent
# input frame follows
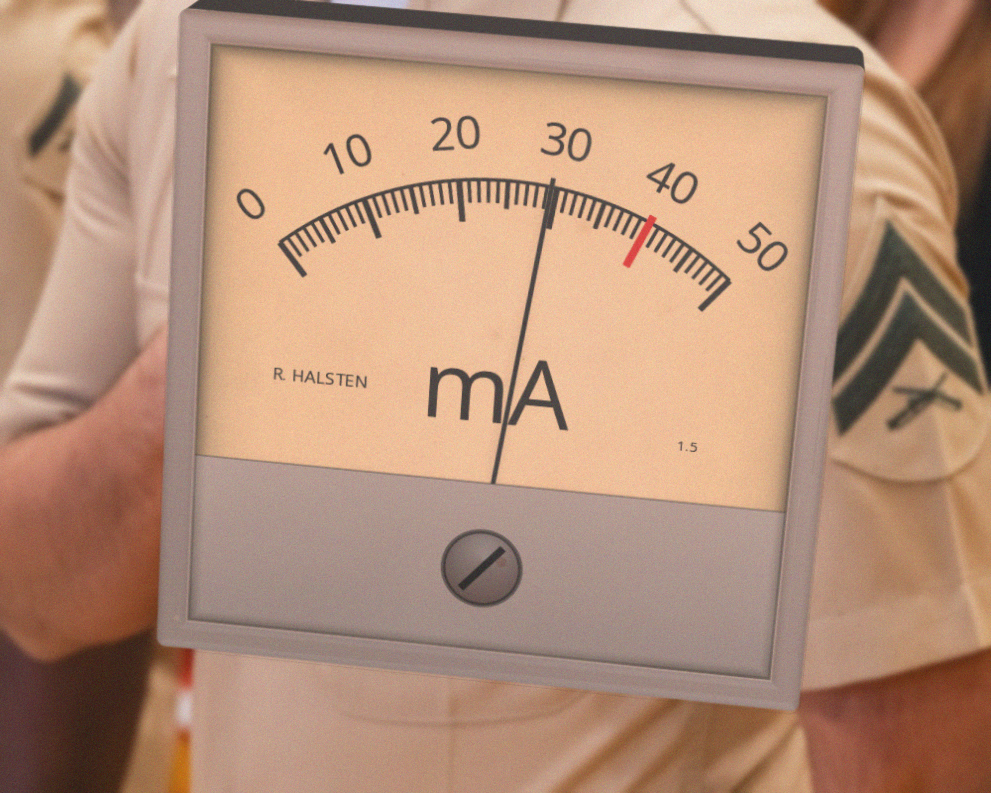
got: 29.5 mA
